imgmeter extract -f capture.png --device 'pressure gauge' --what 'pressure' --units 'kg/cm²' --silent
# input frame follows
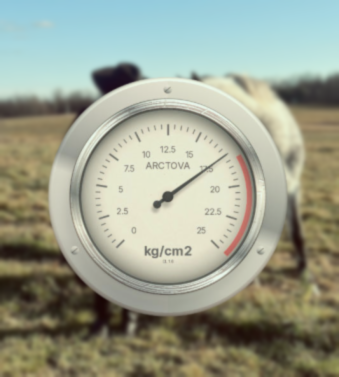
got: 17.5 kg/cm²
